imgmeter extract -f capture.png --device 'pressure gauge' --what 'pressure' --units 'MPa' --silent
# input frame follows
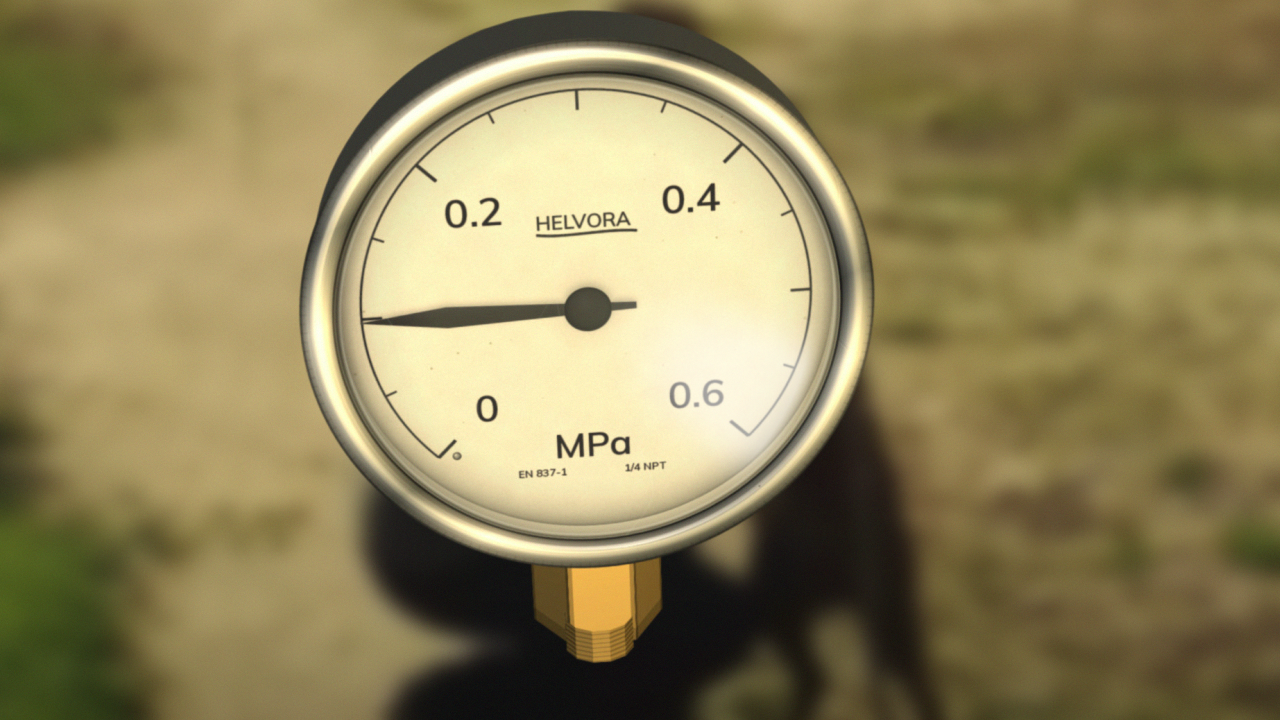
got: 0.1 MPa
